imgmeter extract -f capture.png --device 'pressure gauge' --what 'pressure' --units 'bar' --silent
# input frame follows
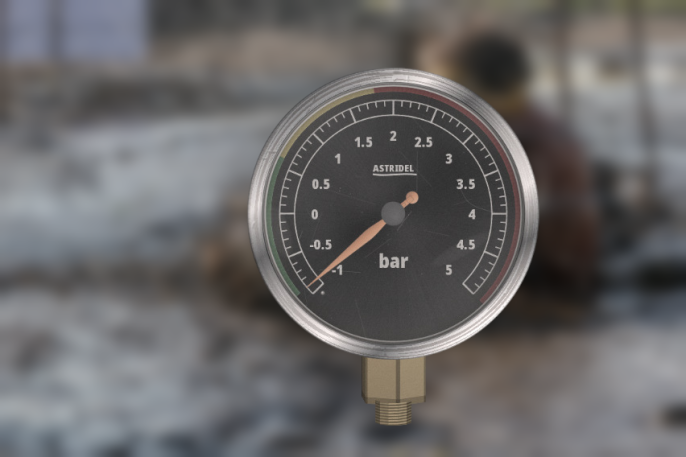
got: -0.9 bar
